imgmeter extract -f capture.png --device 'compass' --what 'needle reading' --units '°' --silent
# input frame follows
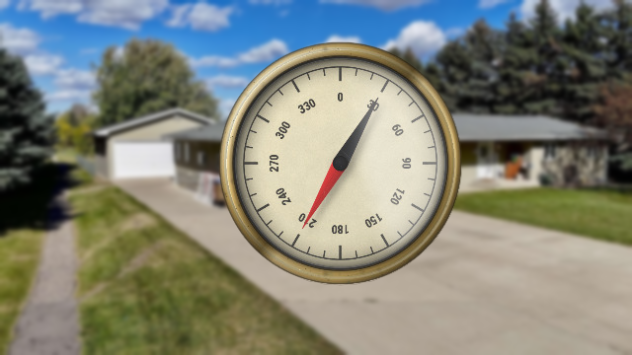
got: 210 °
